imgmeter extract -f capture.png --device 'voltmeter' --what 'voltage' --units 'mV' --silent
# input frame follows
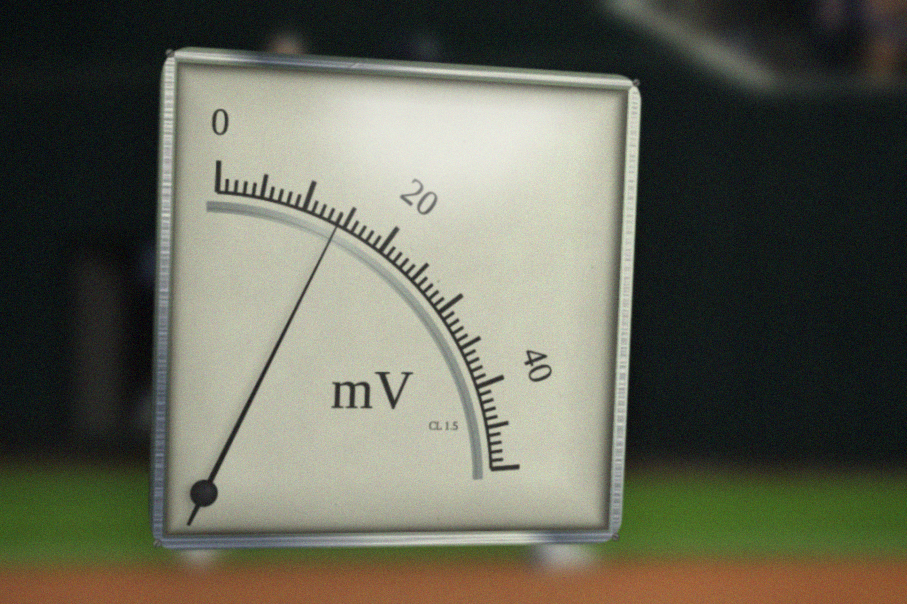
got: 14 mV
